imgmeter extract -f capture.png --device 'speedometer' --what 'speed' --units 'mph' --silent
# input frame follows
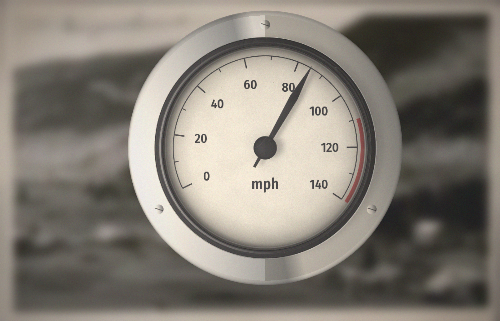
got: 85 mph
